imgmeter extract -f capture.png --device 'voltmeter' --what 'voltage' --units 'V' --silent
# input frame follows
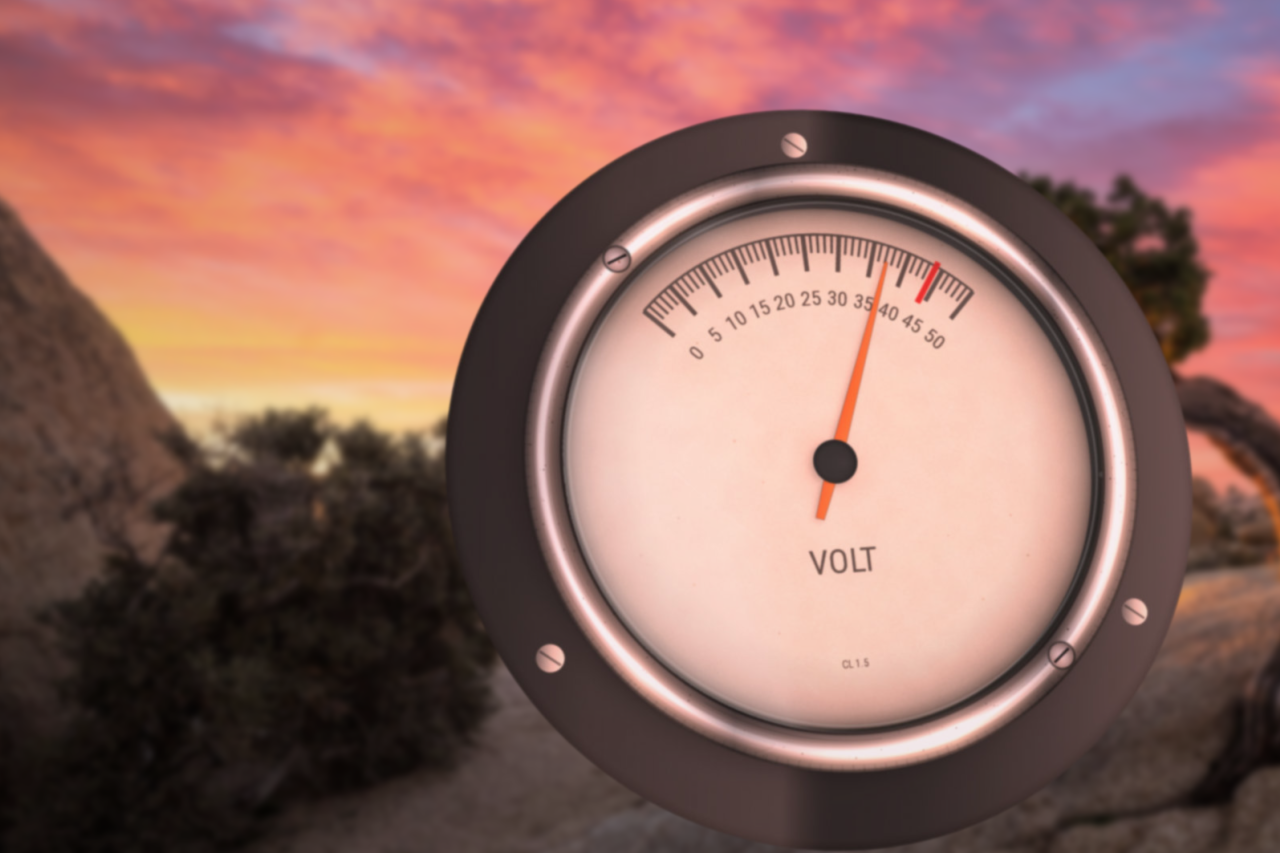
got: 37 V
